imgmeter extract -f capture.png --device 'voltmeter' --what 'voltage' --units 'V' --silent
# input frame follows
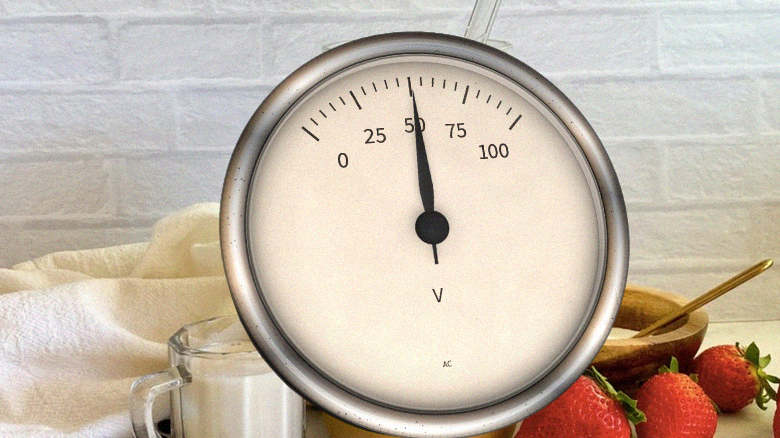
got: 50 V
